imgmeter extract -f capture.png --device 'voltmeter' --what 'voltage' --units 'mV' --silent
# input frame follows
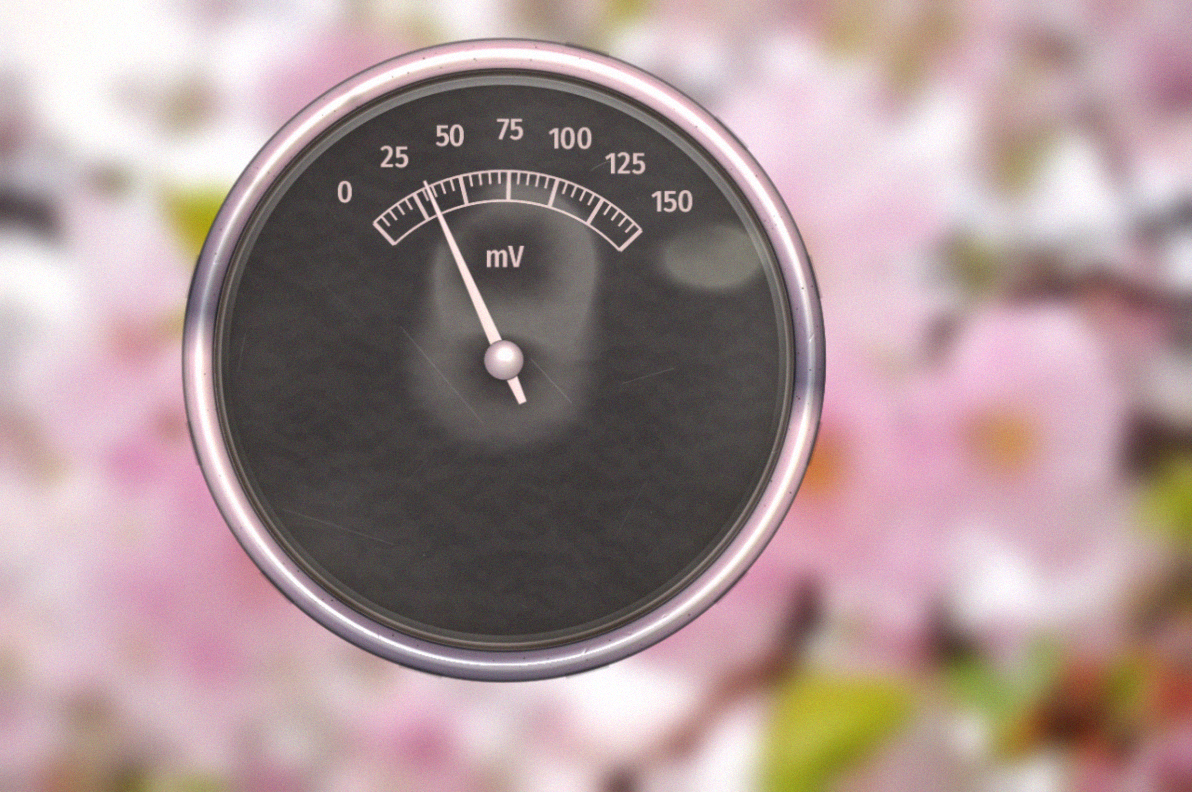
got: 32.5 mV
